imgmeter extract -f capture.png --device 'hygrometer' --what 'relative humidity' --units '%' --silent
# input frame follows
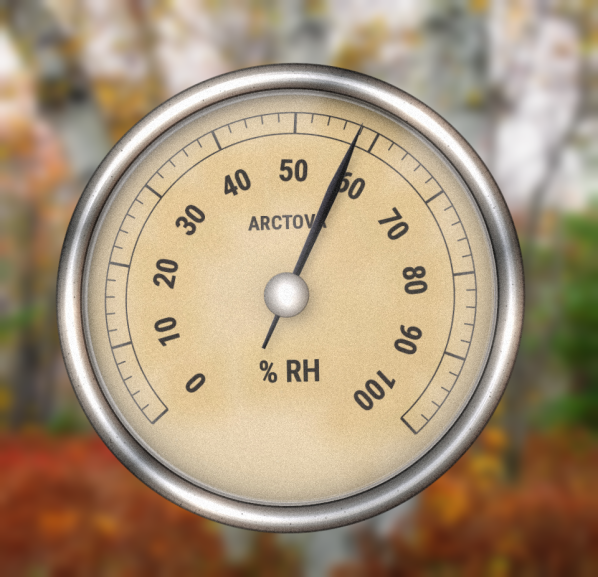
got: 58 %
